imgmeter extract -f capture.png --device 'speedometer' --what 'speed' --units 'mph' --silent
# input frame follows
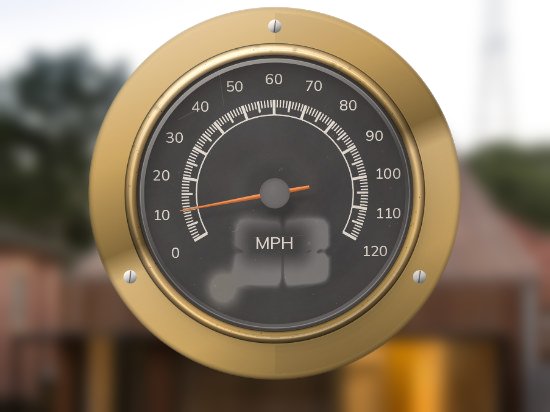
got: 10 mph
